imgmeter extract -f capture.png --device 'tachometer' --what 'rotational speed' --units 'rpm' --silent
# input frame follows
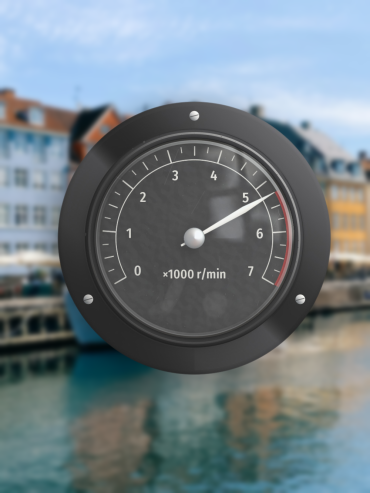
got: 5250 rpm
